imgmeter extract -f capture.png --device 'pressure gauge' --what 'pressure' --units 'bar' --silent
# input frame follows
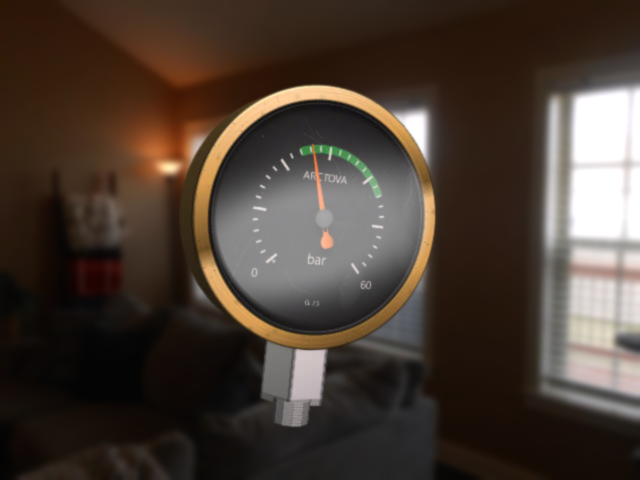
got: 26 bar
